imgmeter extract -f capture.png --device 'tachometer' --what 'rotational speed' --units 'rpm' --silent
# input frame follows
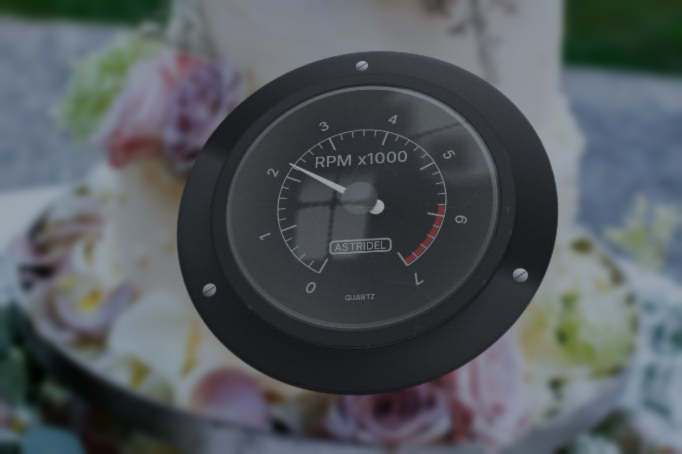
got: 2200 rpm
